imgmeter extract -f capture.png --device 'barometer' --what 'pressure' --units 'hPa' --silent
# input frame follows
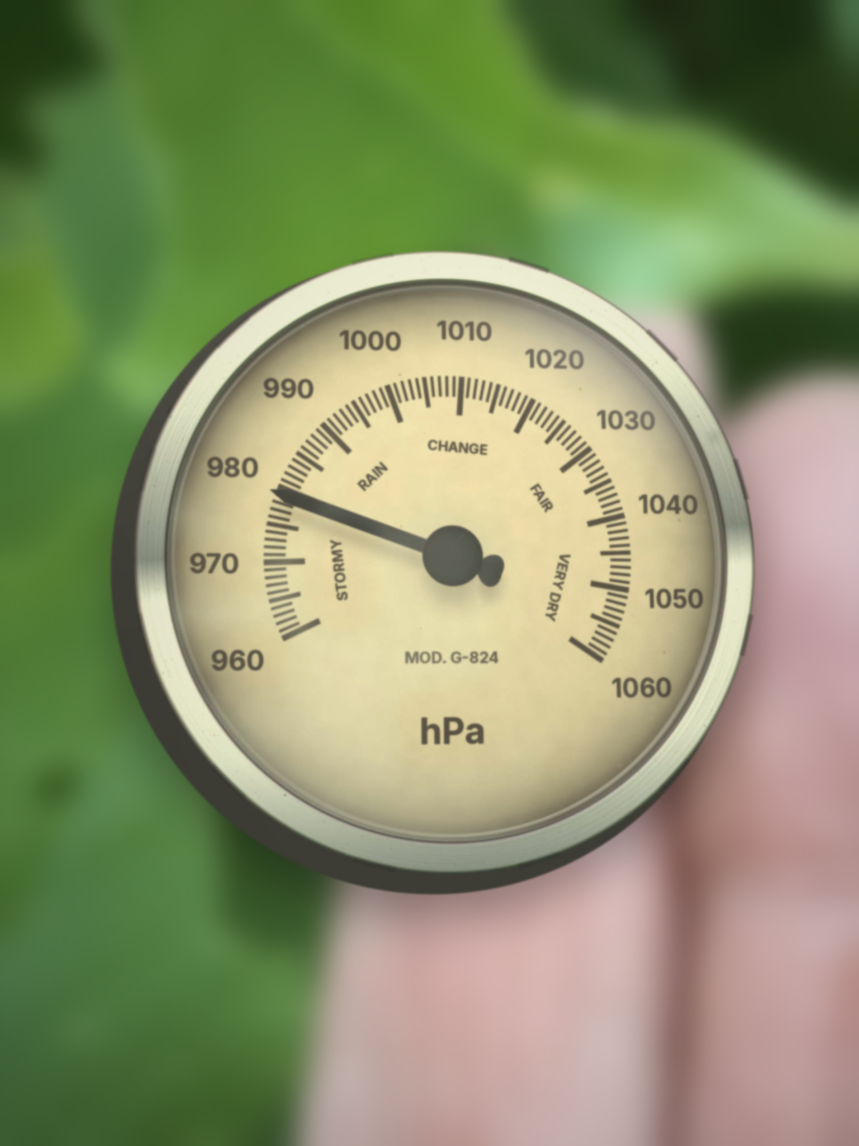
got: 979 hPa
